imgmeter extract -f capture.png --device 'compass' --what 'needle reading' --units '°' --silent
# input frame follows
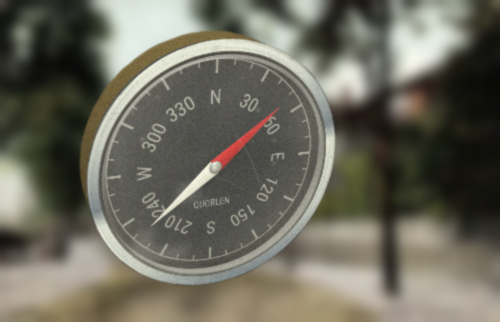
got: 50 °
